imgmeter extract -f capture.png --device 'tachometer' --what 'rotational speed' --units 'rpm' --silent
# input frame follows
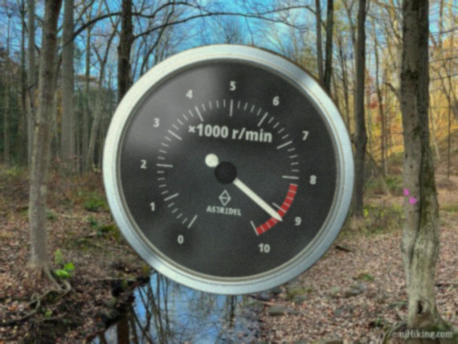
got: 9200 rpm
